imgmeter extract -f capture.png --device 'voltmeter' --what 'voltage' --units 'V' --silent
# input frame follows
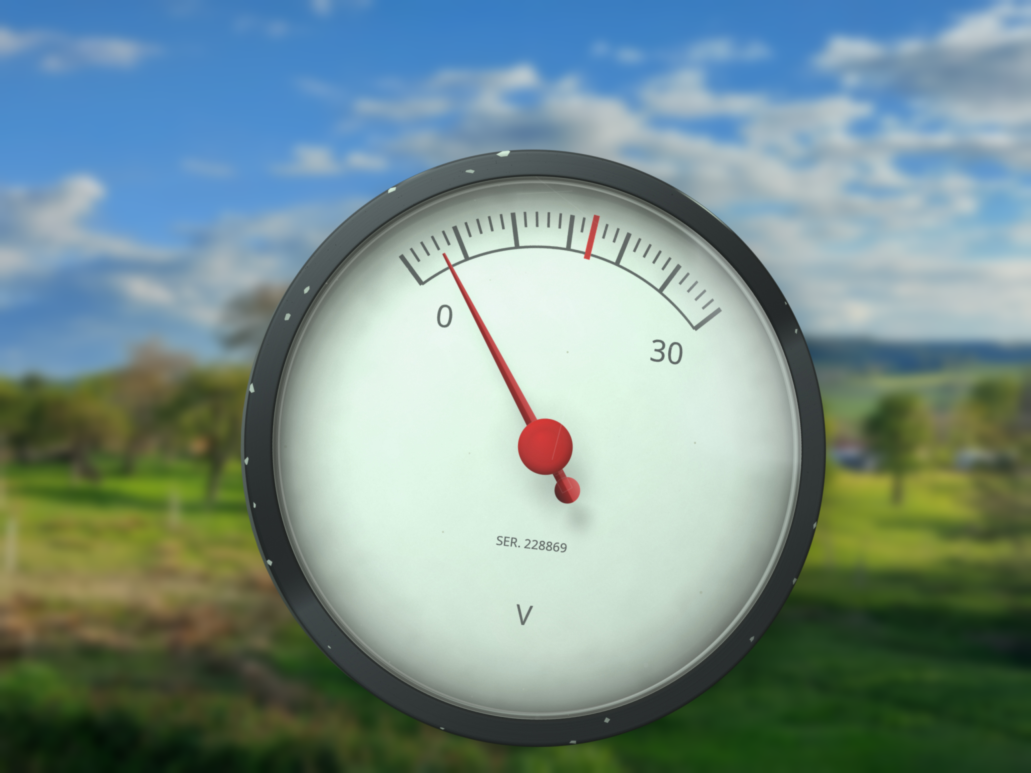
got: 3 V
